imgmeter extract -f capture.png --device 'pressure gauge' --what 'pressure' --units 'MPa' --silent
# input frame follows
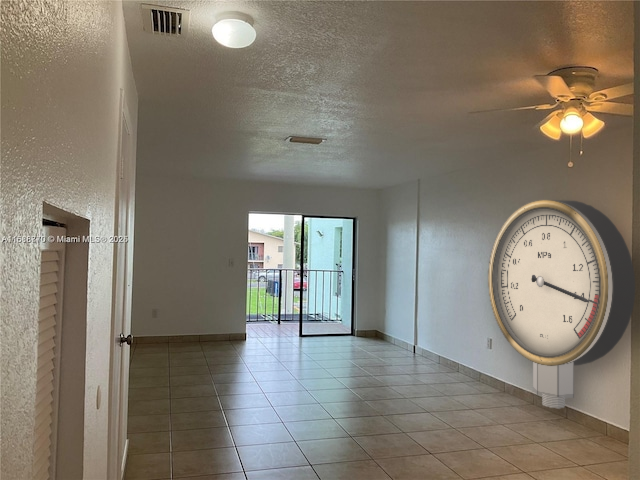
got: 1.4 MPa
